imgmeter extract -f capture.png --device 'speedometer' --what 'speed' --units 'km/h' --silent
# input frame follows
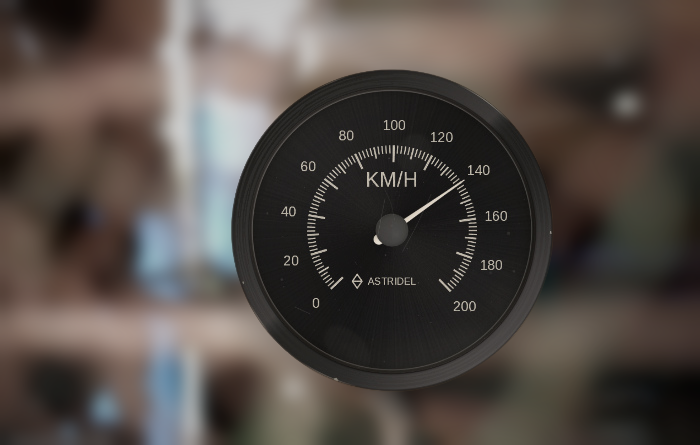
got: 140 km/h
